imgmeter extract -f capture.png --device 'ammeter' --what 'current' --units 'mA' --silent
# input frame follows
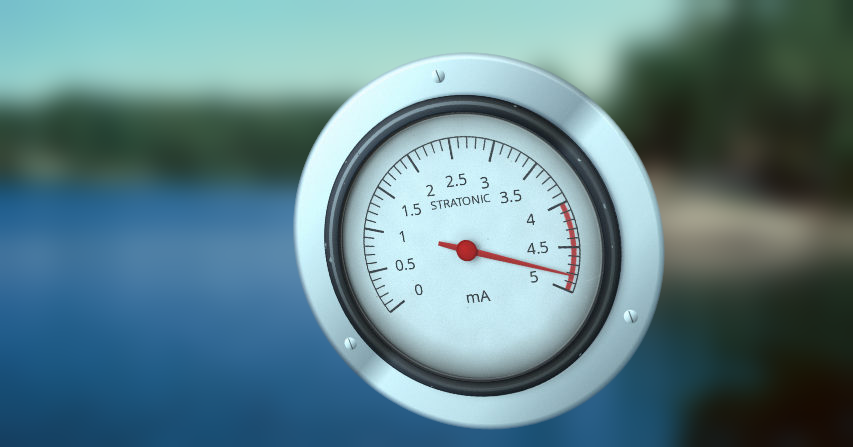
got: 4.8 mA
